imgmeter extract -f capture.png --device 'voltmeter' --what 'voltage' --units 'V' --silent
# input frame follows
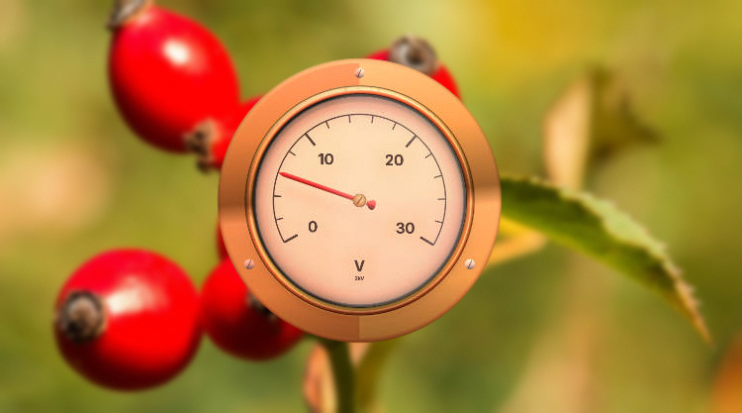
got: 6 V
